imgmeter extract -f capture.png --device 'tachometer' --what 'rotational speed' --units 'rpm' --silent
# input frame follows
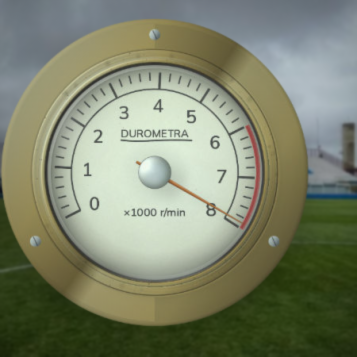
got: 7900 rpm
